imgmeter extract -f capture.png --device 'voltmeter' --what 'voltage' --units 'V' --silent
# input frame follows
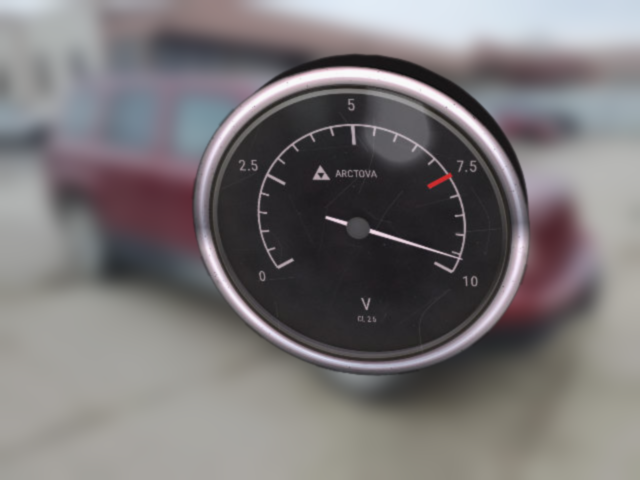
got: 9.5 V
